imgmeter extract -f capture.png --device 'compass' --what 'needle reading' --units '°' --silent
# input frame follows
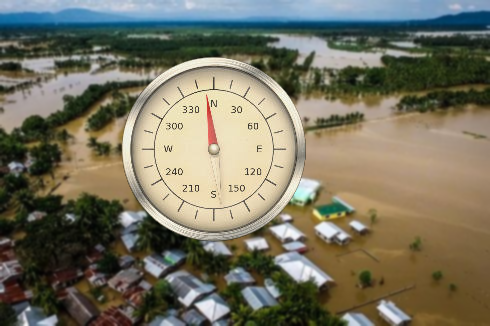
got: 352.5 °
